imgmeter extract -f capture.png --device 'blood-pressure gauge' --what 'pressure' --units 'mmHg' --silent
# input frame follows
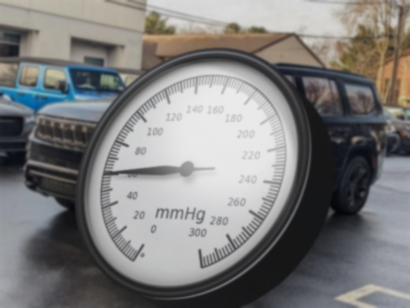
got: 60 mmHg
